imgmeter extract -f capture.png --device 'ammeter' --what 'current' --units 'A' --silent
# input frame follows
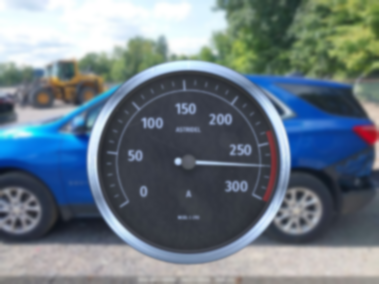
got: 270 A
